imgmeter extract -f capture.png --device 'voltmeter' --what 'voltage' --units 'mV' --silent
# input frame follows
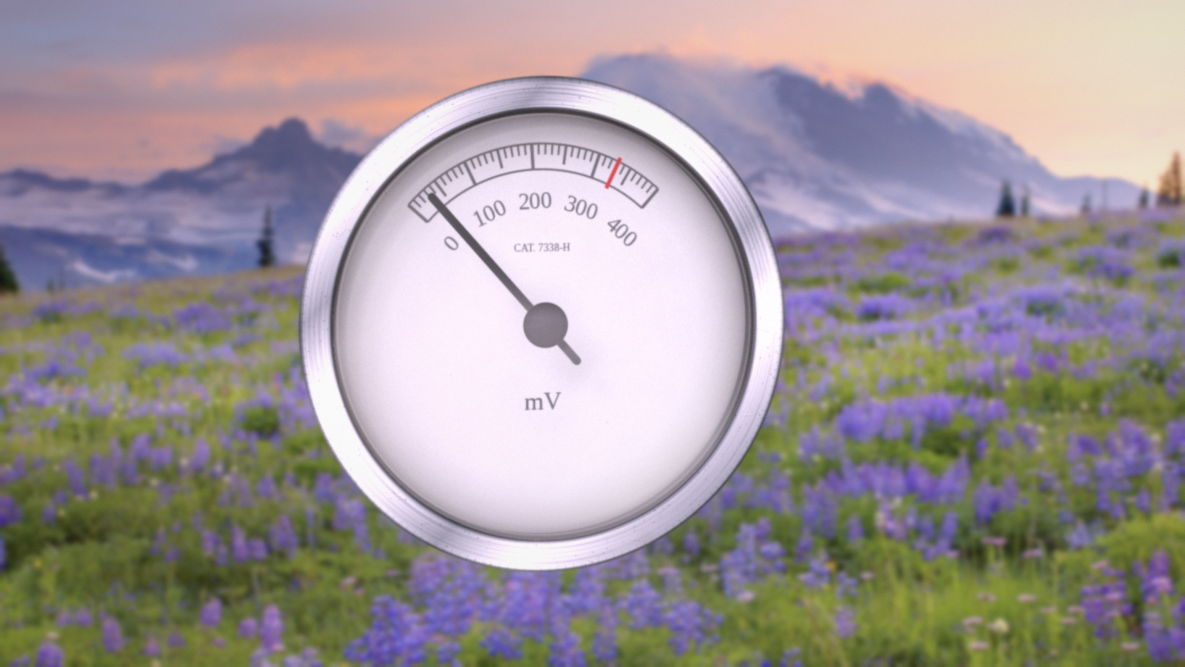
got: 30 mV
